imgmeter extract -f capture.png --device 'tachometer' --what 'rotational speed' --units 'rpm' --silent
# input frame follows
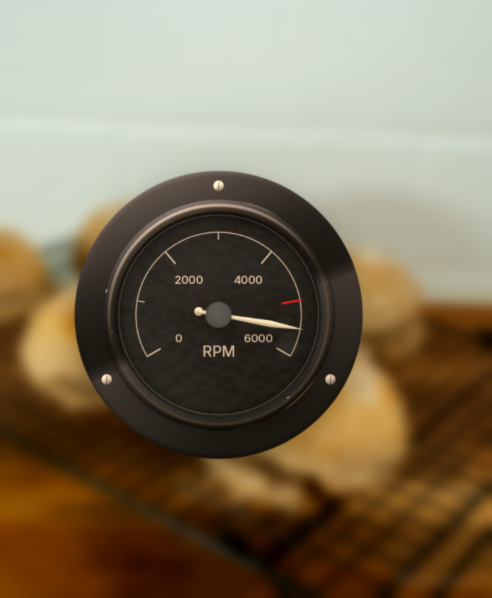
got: 5500 rpm
